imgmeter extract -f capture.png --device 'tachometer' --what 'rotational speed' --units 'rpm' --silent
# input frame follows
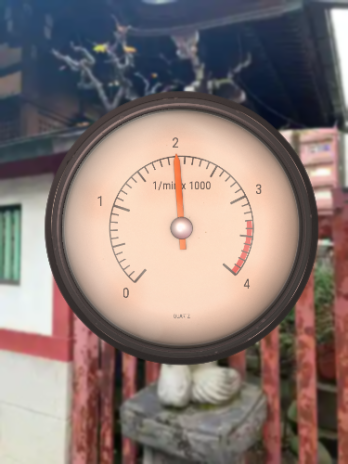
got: 2000 rpm
